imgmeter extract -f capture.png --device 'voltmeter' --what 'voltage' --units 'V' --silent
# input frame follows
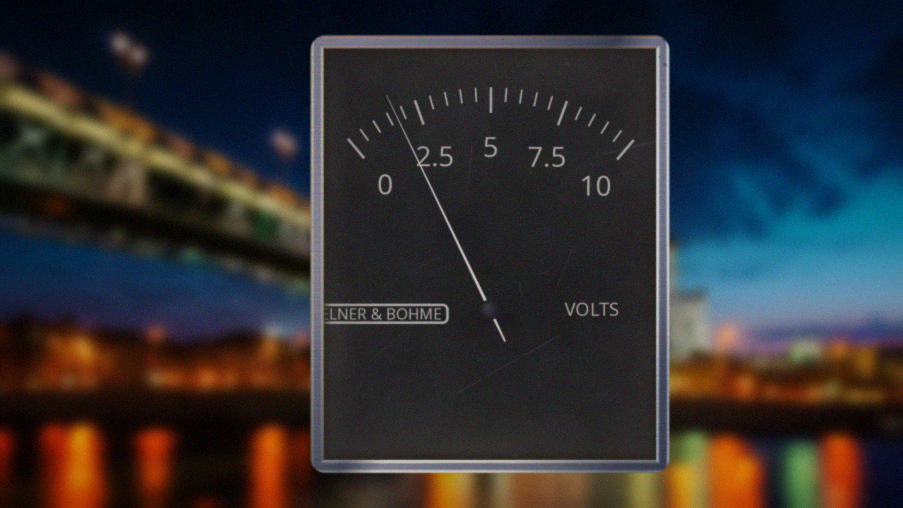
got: 1.75 V
